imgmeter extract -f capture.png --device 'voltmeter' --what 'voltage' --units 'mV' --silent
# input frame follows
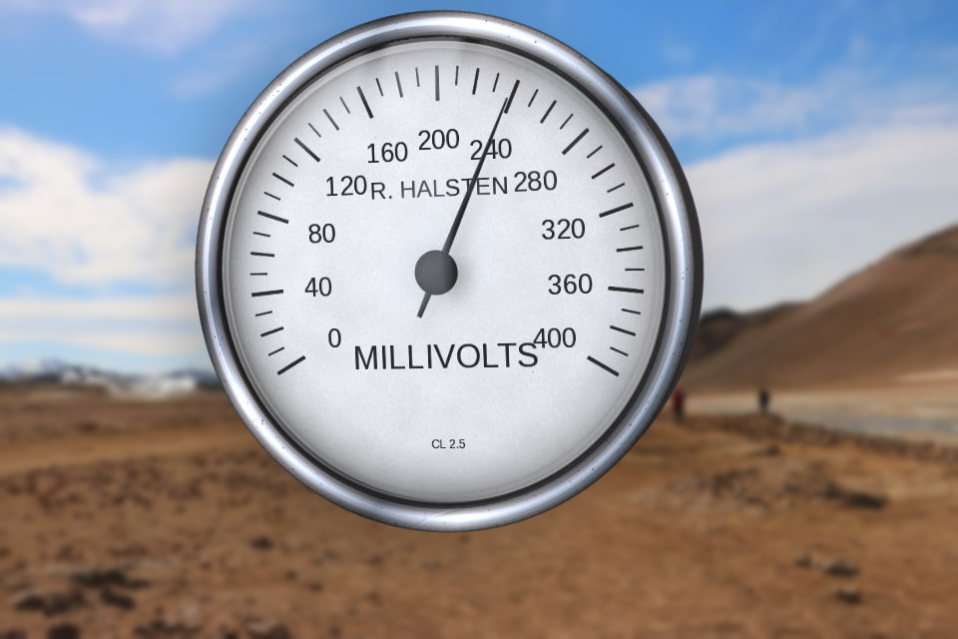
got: 240 mV
